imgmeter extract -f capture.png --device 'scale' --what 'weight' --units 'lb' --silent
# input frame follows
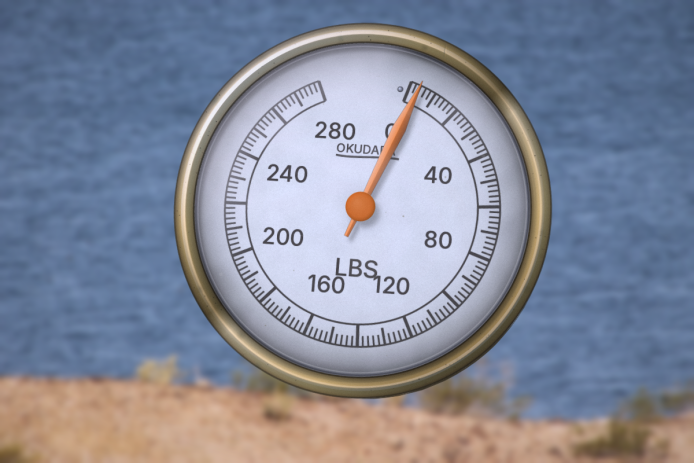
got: 4 lb
